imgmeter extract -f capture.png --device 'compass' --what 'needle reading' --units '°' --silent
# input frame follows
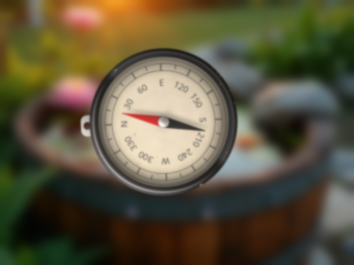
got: 15 °
